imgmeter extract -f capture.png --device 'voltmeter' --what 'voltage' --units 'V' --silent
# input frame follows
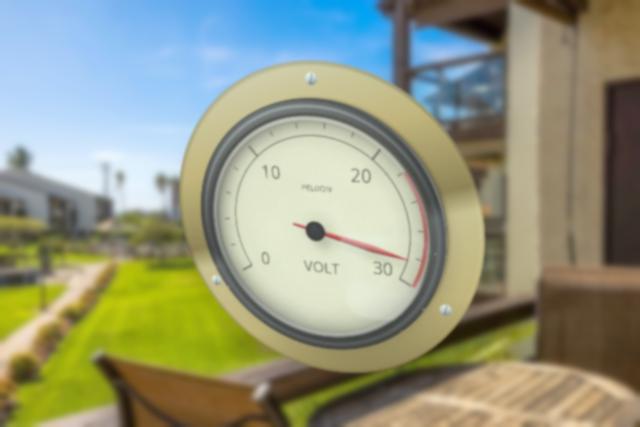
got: 28 V
